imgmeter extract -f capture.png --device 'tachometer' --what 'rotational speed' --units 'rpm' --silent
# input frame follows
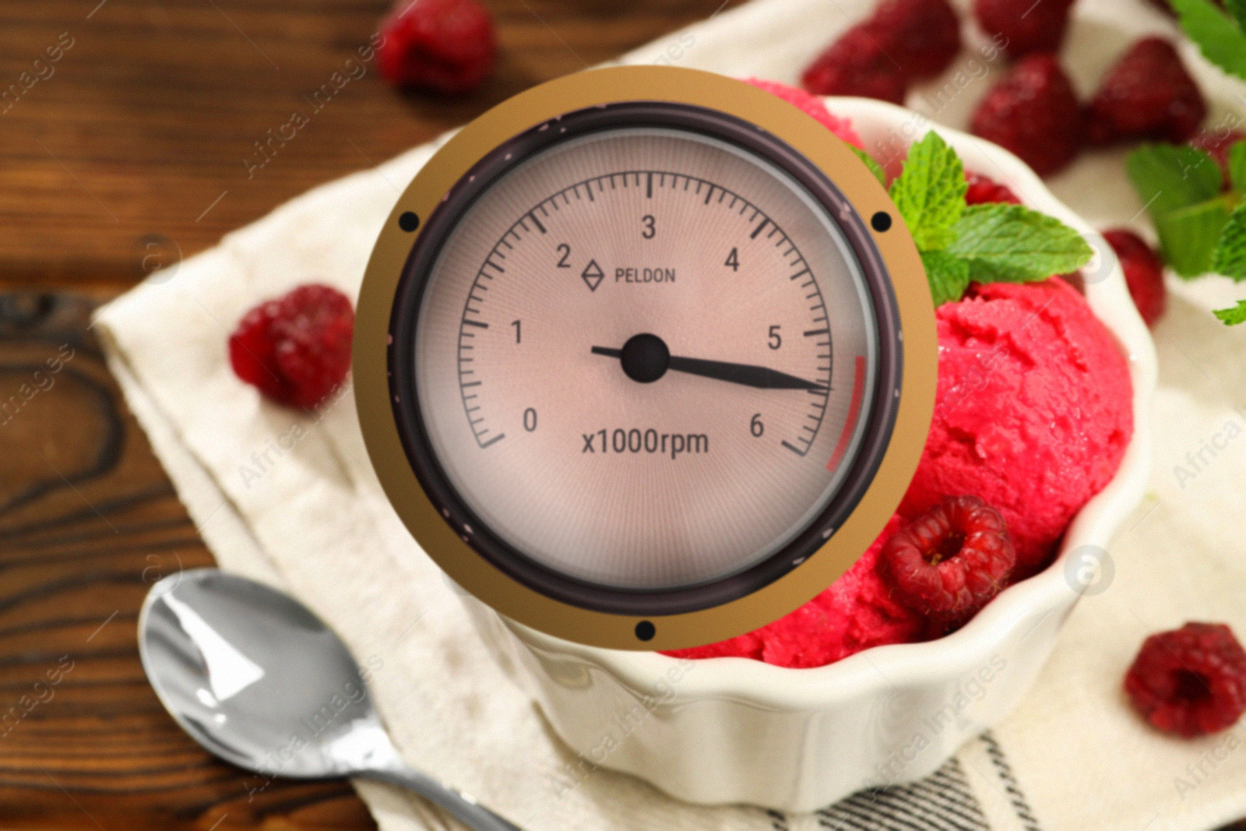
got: 5450 rpm
